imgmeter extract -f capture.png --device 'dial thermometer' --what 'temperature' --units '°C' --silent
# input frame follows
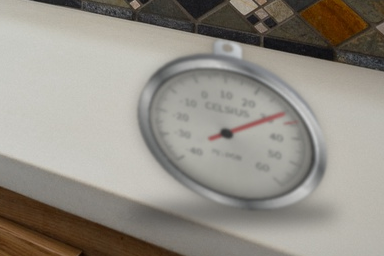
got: 30 °C
